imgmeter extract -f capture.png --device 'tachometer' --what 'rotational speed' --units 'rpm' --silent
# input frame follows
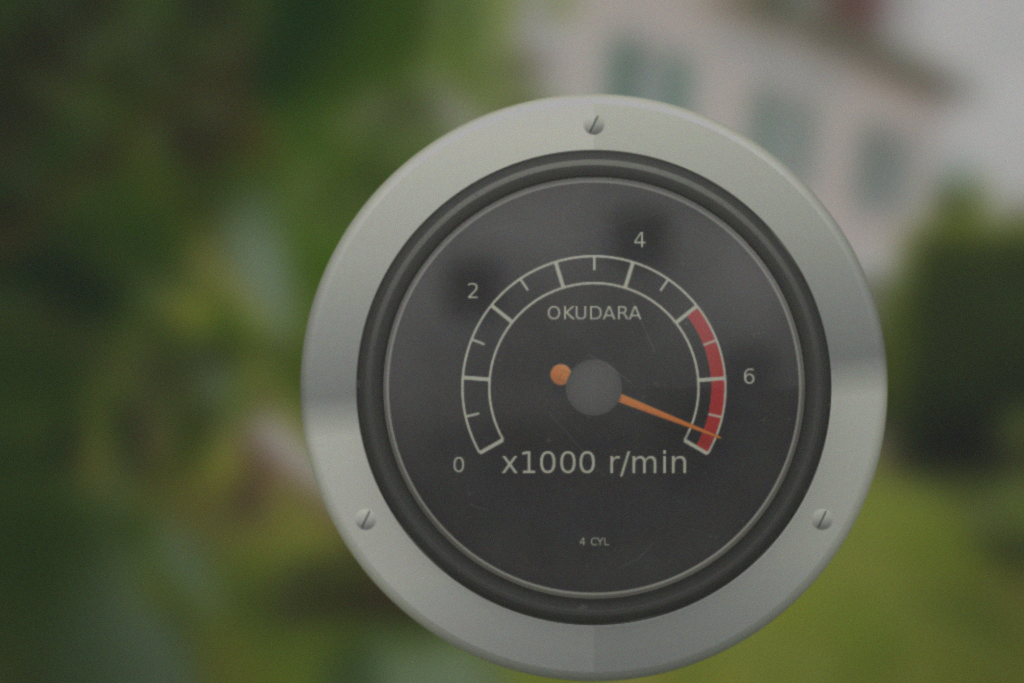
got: 6750 rpm
